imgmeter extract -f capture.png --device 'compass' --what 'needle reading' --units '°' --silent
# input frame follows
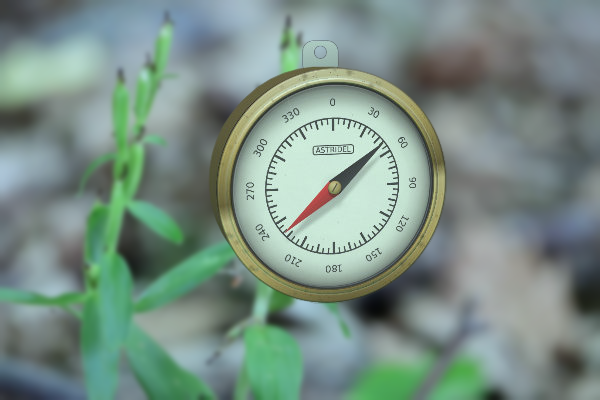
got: 230 °
